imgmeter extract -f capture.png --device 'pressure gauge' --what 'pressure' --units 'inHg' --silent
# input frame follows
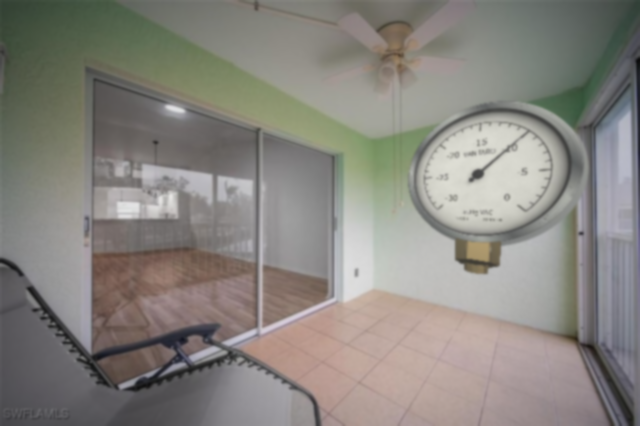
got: -10 inHg
